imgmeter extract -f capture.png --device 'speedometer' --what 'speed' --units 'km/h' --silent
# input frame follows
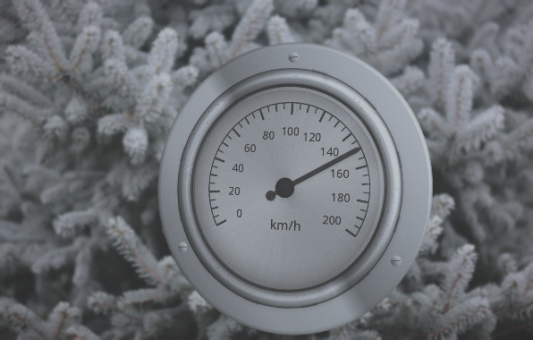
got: 150 km/h
